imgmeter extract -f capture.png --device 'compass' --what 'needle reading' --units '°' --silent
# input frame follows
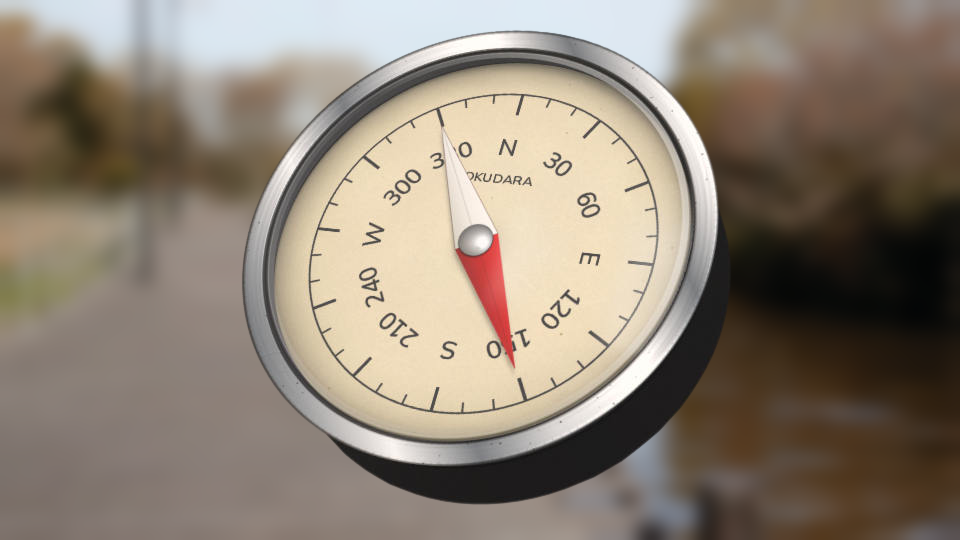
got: 150 °
